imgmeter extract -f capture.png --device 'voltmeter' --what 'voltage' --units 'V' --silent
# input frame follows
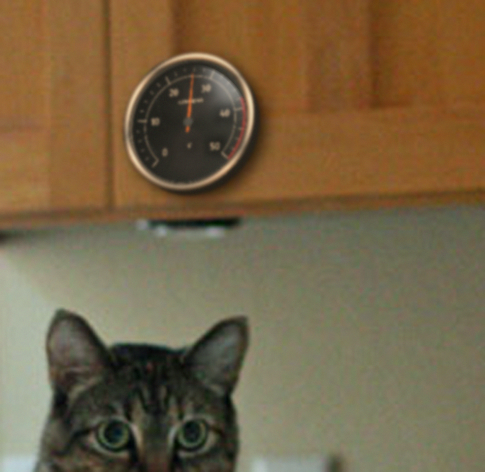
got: 26 V
